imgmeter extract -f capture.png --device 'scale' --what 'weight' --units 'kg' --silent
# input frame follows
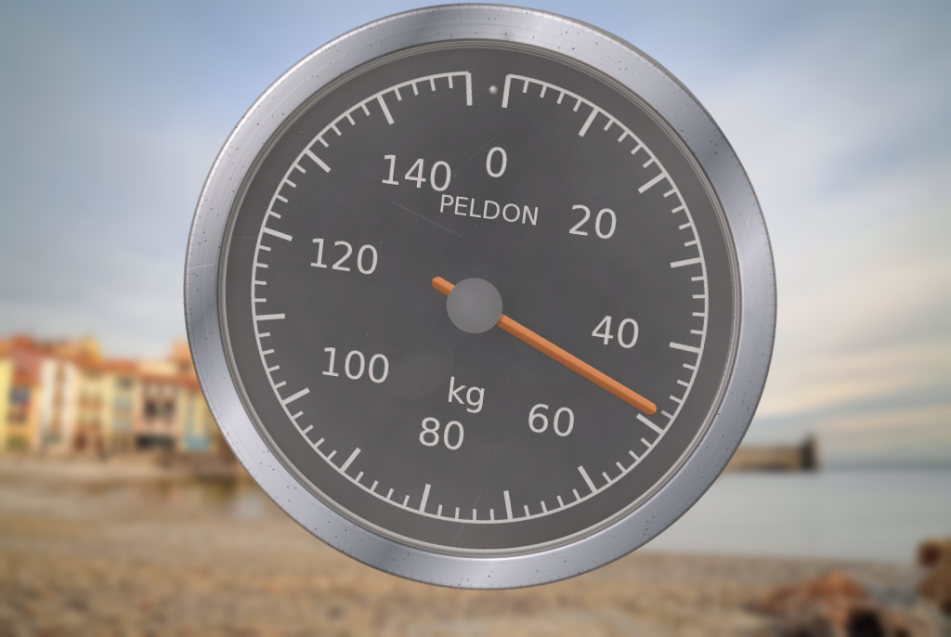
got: 48 kg
